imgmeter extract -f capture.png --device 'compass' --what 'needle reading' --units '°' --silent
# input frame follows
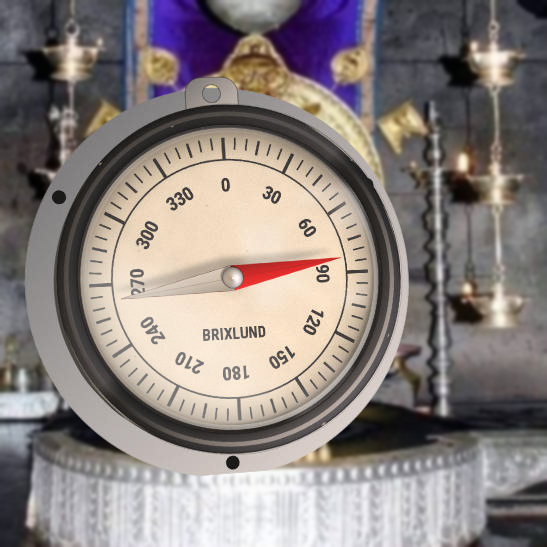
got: 82.5 °
